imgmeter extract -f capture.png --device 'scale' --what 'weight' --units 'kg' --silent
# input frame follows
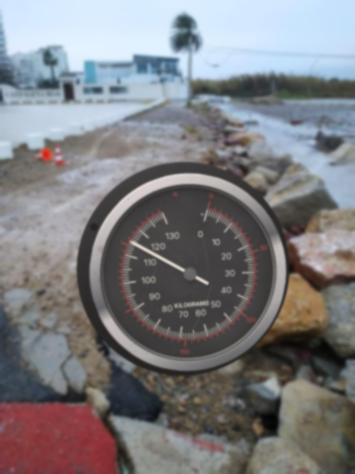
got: 115 kg
